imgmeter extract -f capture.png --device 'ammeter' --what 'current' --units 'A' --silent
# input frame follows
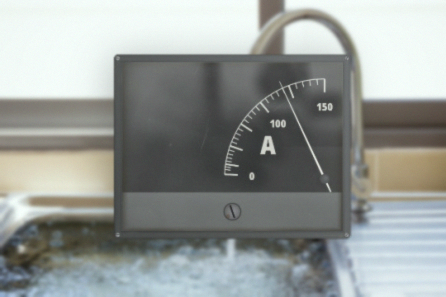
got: 120 A
